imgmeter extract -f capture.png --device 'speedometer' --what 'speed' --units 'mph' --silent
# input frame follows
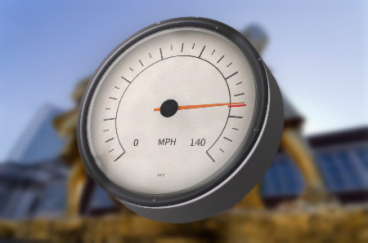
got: 115 mph
